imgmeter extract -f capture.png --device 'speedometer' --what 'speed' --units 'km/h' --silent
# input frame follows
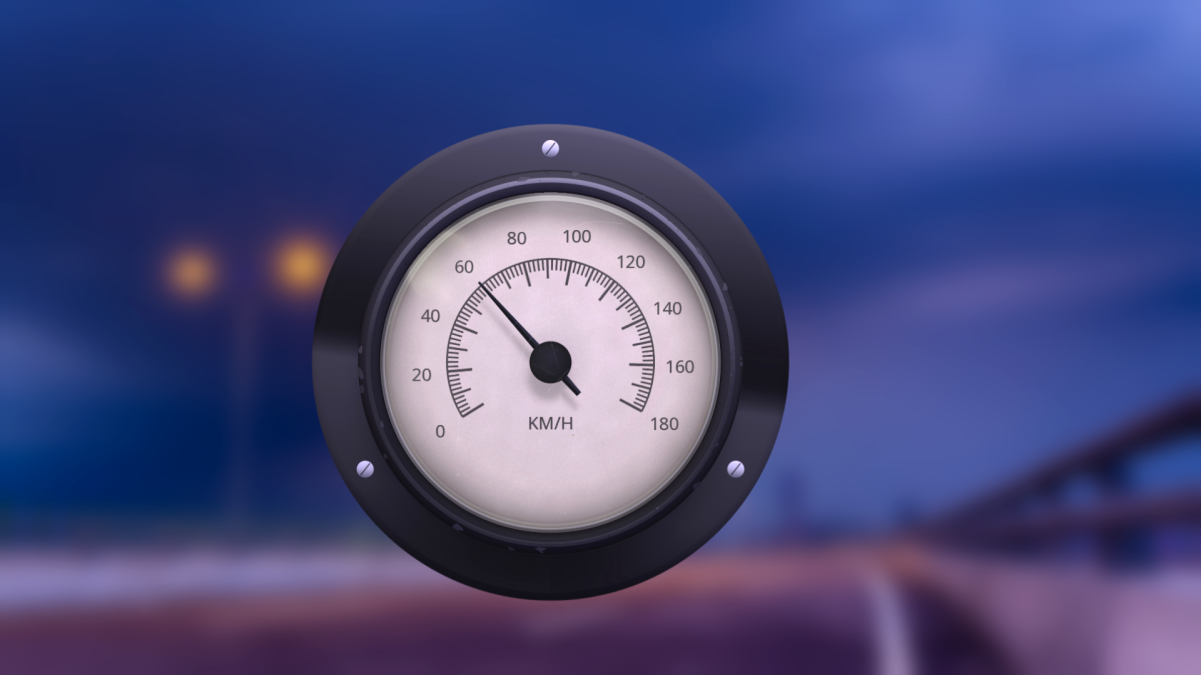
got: 60 km/h
